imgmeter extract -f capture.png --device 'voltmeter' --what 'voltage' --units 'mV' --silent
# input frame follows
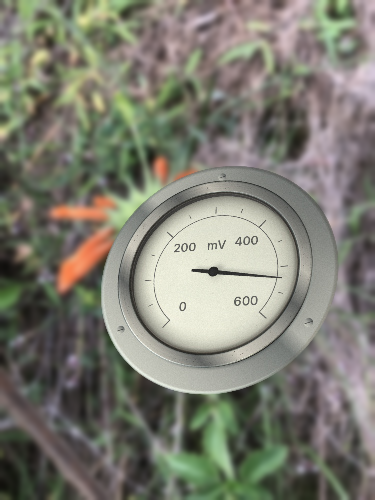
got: 525 mV
